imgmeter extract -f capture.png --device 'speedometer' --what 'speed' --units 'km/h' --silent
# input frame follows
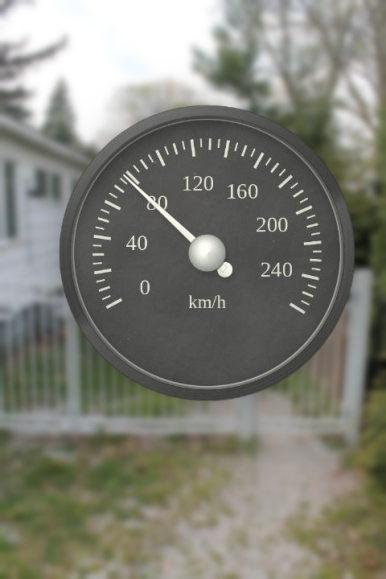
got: 77.5 km/h
